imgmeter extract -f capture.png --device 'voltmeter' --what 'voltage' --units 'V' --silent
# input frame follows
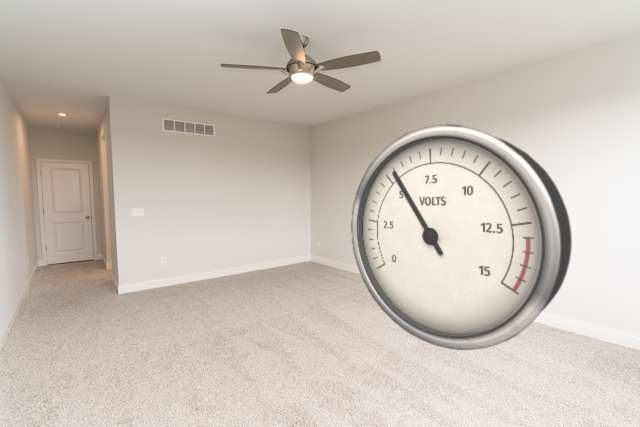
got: 5.5 V
